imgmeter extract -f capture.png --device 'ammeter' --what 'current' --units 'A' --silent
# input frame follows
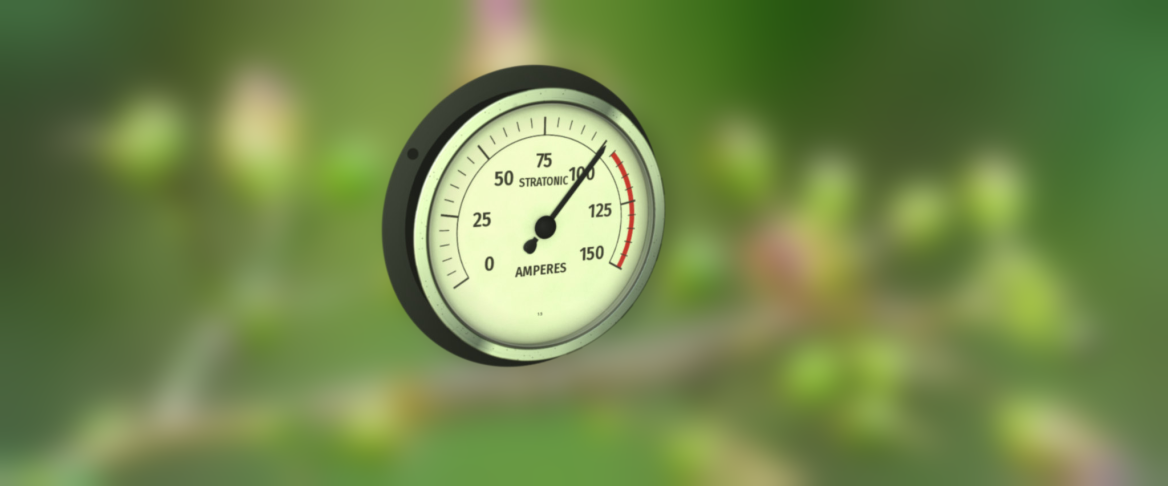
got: 100 A
